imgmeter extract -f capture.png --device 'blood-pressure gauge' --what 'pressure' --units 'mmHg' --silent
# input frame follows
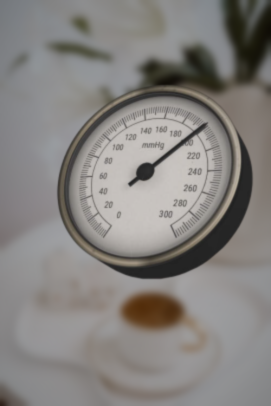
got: 200 mmHg
